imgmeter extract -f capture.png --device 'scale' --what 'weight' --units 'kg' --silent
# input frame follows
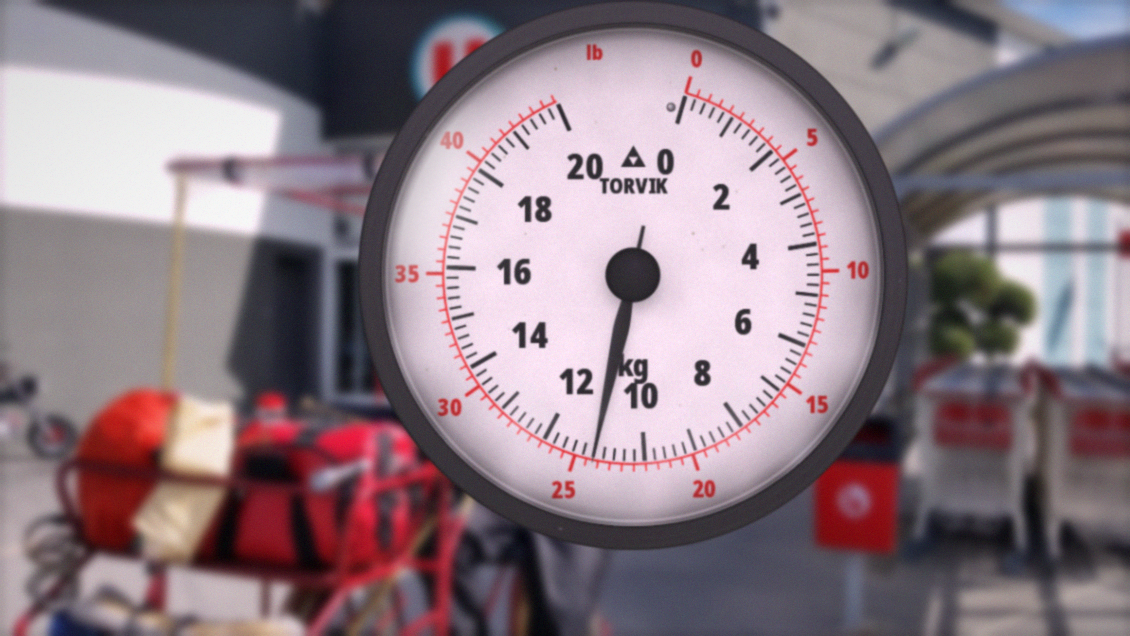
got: 11 kg
